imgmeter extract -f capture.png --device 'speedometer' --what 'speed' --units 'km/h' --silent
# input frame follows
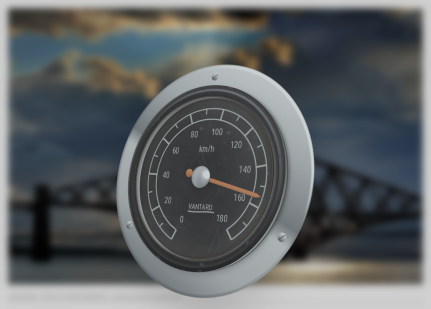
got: 155 km/h
